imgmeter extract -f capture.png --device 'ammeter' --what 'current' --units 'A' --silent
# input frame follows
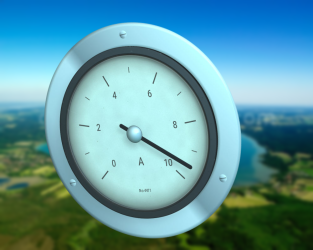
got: 9.5 A
